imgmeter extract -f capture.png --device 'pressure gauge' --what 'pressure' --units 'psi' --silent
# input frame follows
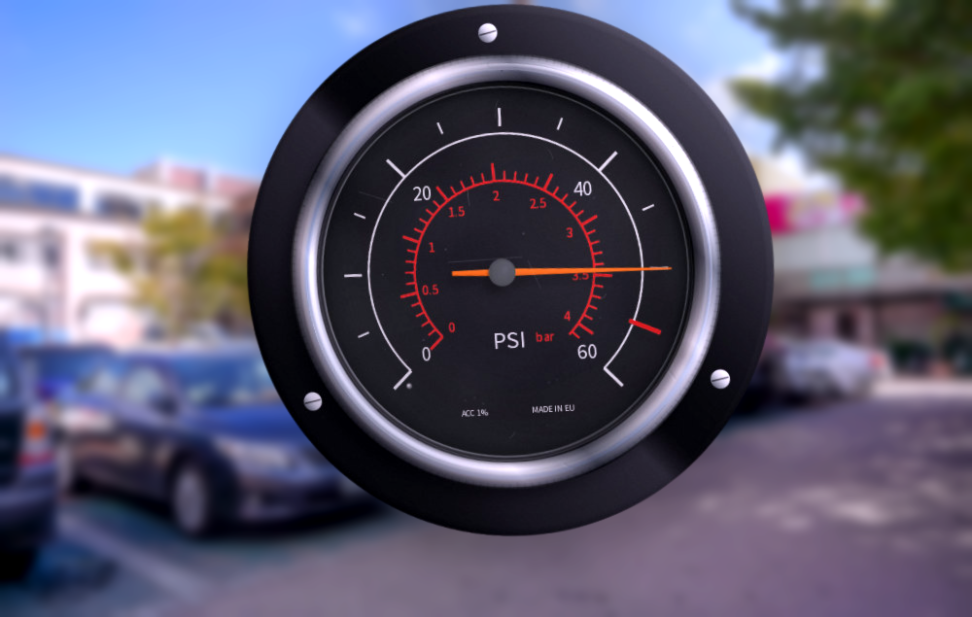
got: 50 psi
